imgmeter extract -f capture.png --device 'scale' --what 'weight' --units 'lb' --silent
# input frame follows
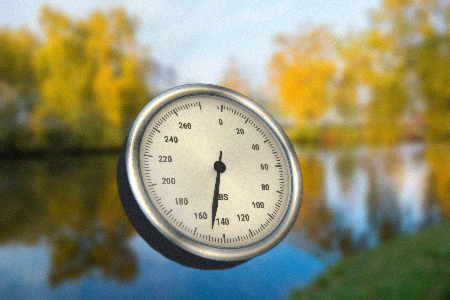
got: 150 lb
